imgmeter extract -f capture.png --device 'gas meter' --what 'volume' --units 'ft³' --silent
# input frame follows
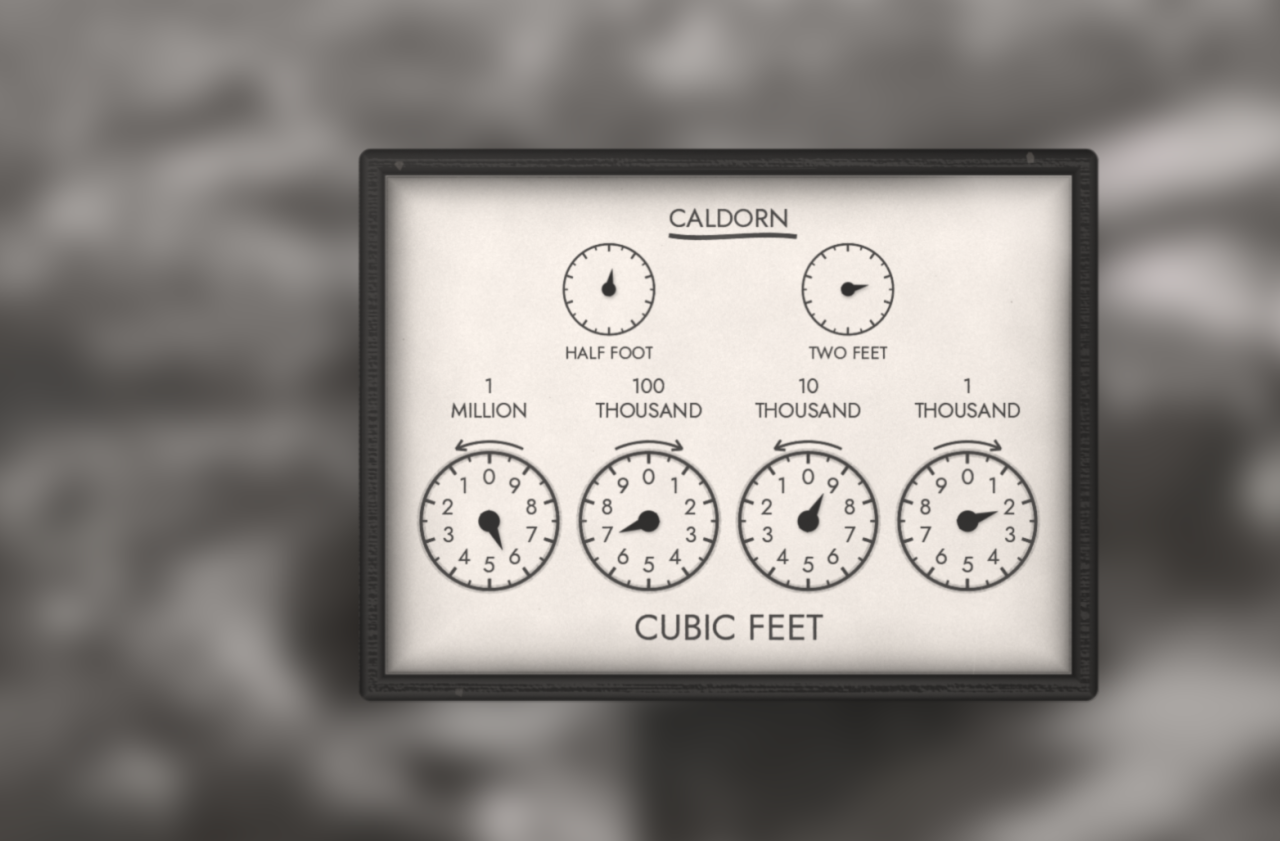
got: 569200 ft³
